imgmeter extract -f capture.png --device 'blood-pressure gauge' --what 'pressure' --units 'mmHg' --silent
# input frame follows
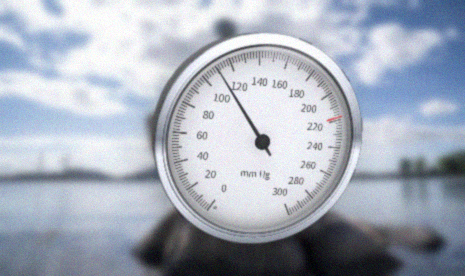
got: 110 mmHg
